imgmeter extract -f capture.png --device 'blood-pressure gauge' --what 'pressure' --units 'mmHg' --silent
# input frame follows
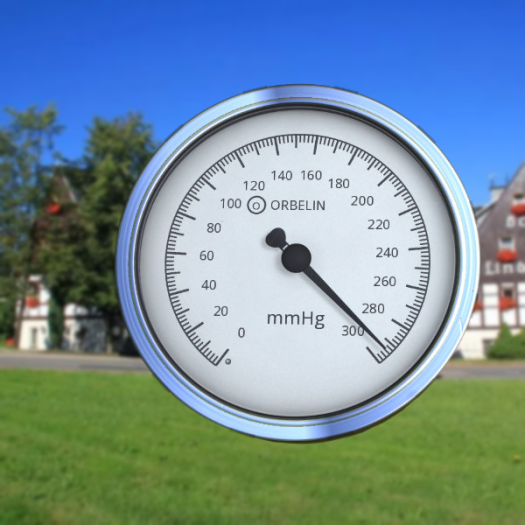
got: 294 mmHg
